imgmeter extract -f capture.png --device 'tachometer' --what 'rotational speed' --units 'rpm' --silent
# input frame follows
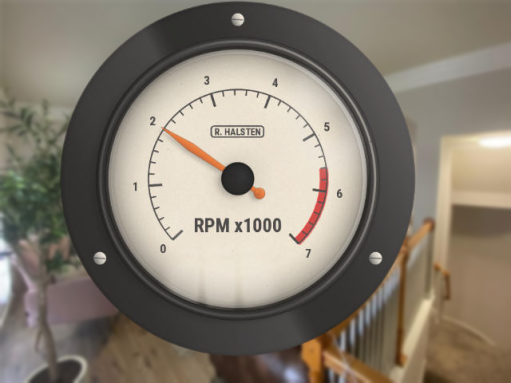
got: 2000 rpm
